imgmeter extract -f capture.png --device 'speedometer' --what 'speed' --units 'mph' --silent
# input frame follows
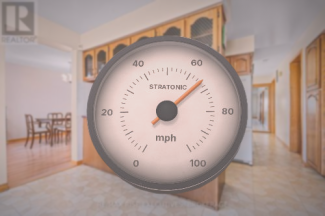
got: 66 mph
